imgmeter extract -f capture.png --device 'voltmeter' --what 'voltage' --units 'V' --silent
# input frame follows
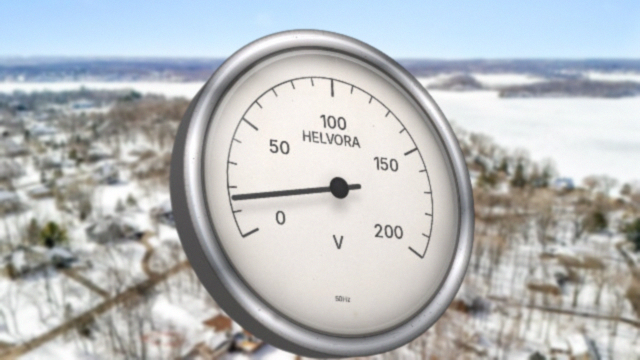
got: 15 V
